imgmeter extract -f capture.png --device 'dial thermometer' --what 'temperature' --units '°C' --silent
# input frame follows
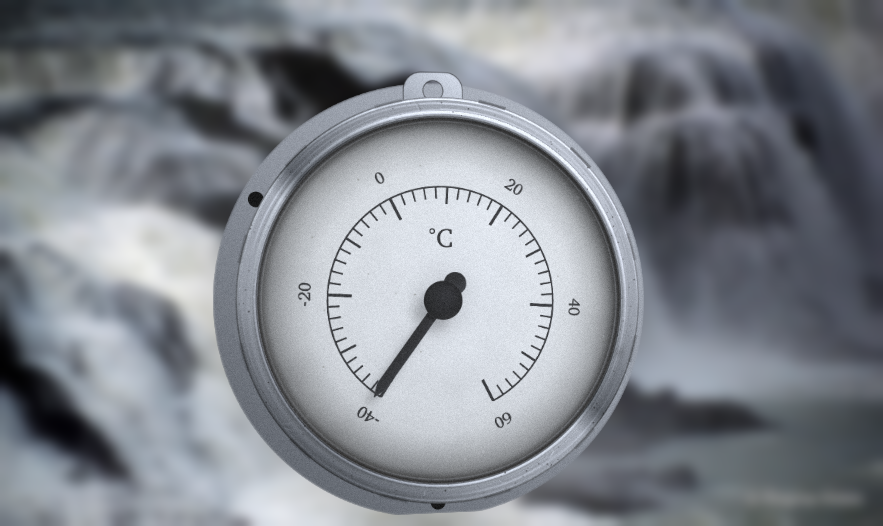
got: -39 °C
